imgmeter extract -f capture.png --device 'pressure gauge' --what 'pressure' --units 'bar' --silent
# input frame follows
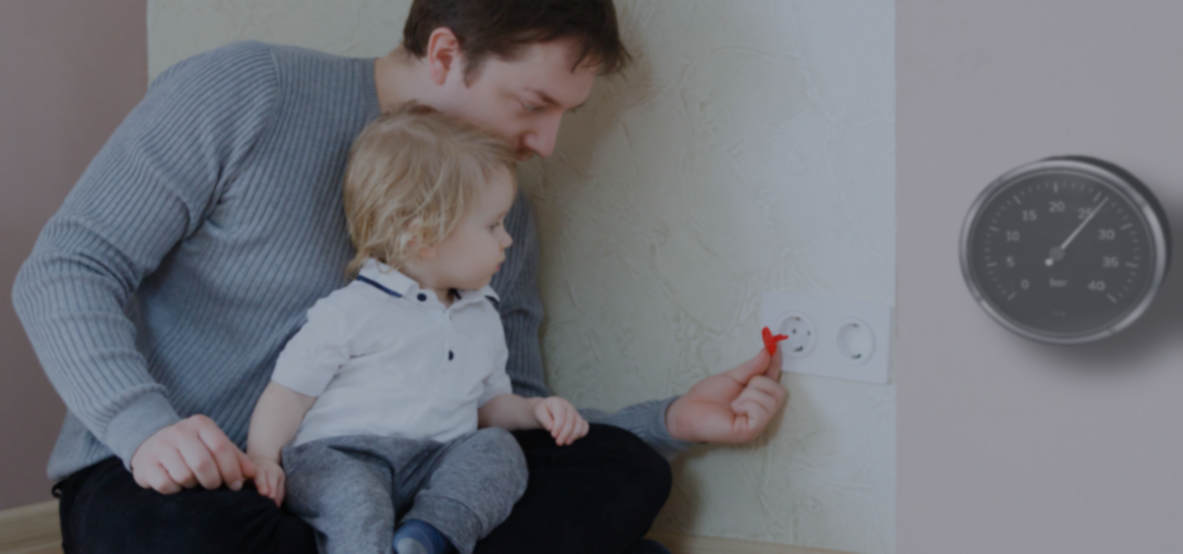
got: 26 bar
